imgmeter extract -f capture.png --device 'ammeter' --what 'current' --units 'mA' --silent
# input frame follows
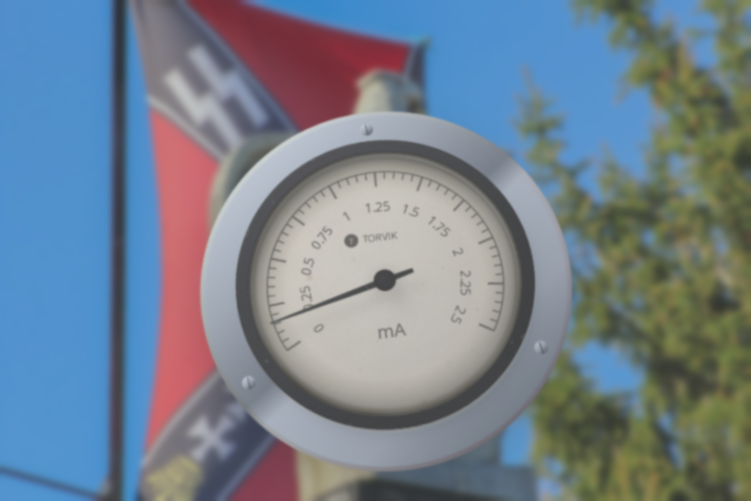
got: 0.15 mA
